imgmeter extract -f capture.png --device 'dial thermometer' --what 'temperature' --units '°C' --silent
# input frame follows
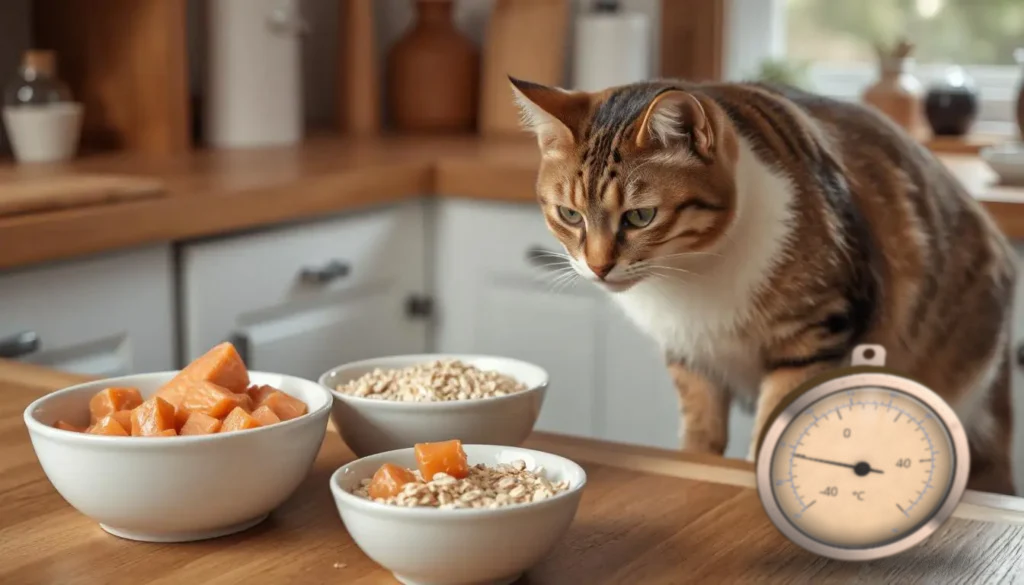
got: -20 °C
